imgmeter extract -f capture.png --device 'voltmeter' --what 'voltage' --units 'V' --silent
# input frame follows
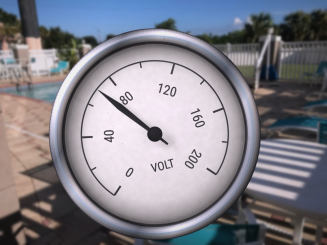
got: 70 V
